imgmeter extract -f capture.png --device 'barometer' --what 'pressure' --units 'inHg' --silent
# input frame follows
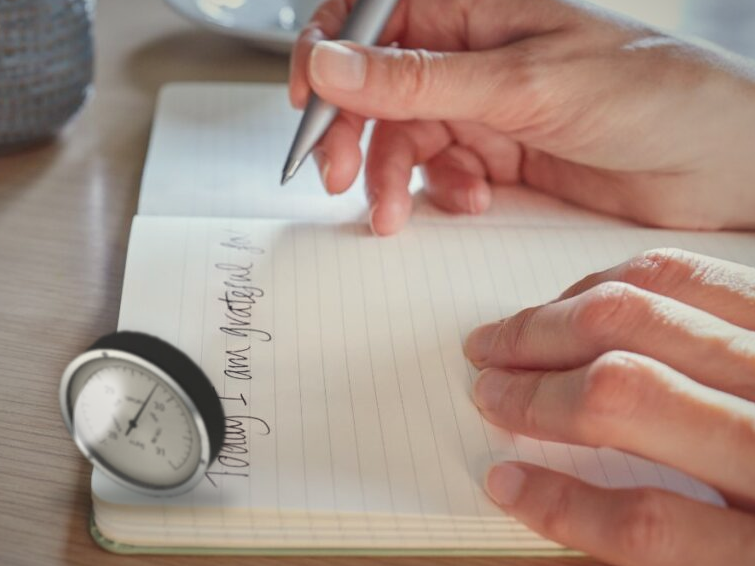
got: 29.8 inHg
